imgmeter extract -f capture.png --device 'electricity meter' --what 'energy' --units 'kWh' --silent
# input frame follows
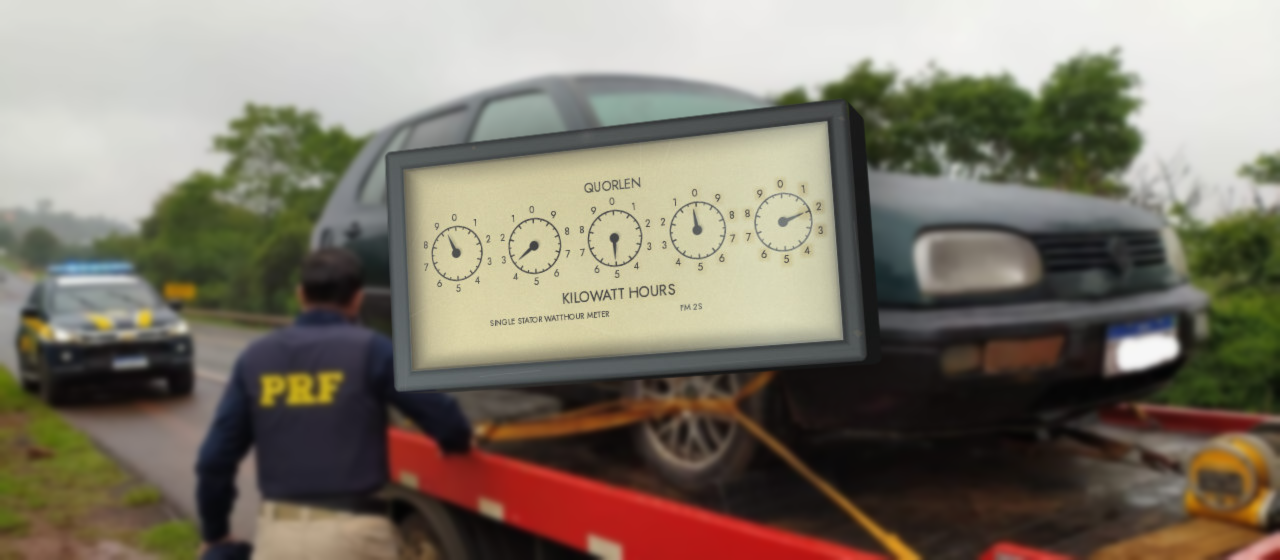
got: 93502 kWh
